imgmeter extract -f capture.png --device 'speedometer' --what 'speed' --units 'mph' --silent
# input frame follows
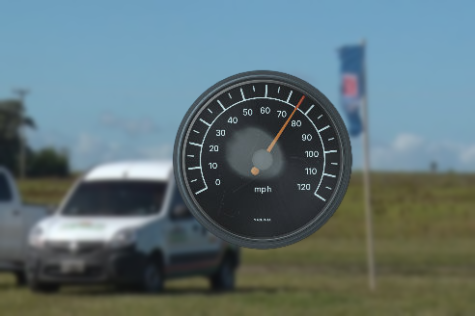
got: 75 mph
